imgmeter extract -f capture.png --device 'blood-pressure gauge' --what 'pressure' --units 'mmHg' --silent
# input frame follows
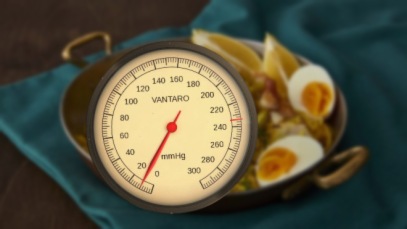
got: 10 mmHg
